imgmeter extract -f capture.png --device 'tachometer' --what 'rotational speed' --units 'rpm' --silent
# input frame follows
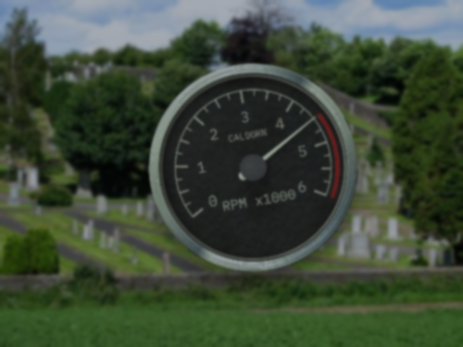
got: 4500 rpm
